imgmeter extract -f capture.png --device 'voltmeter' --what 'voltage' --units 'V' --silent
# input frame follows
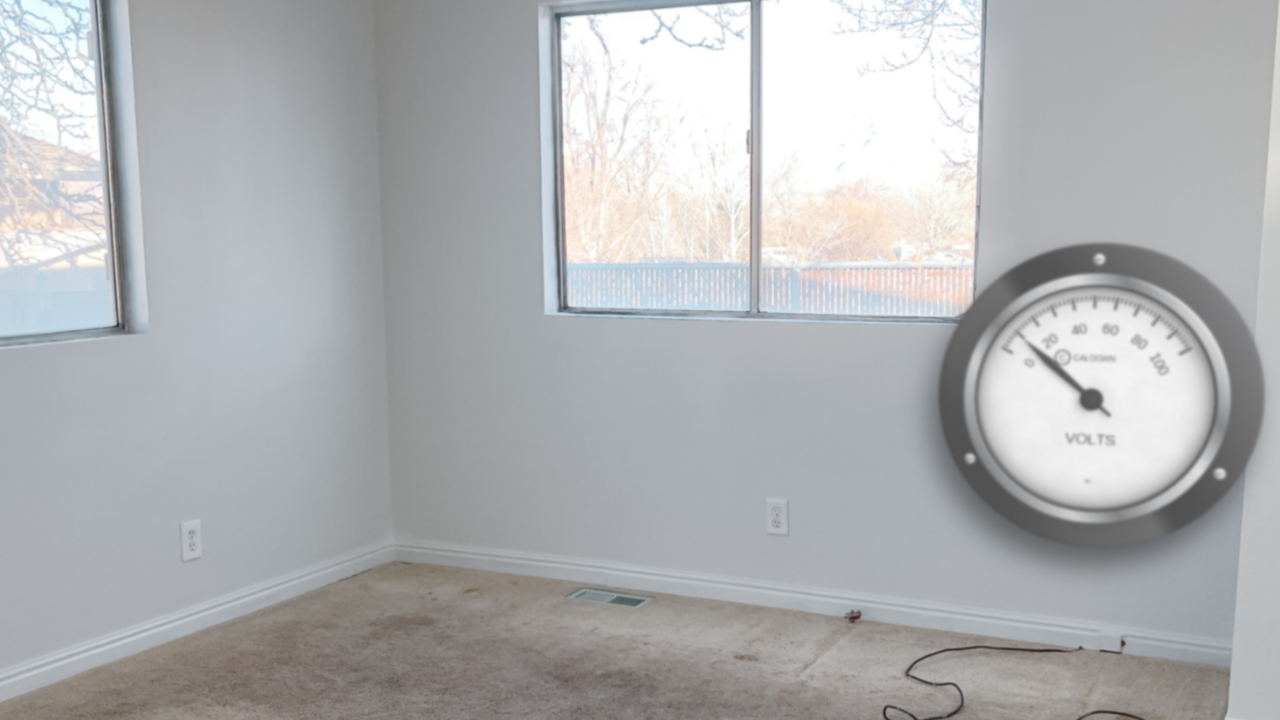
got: 10 V
